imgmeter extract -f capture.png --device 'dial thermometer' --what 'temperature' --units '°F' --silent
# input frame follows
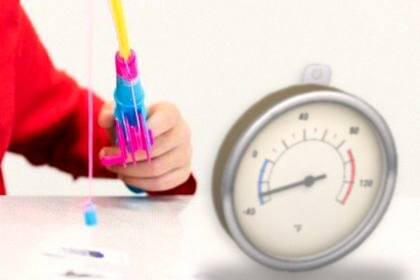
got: -30 °F
